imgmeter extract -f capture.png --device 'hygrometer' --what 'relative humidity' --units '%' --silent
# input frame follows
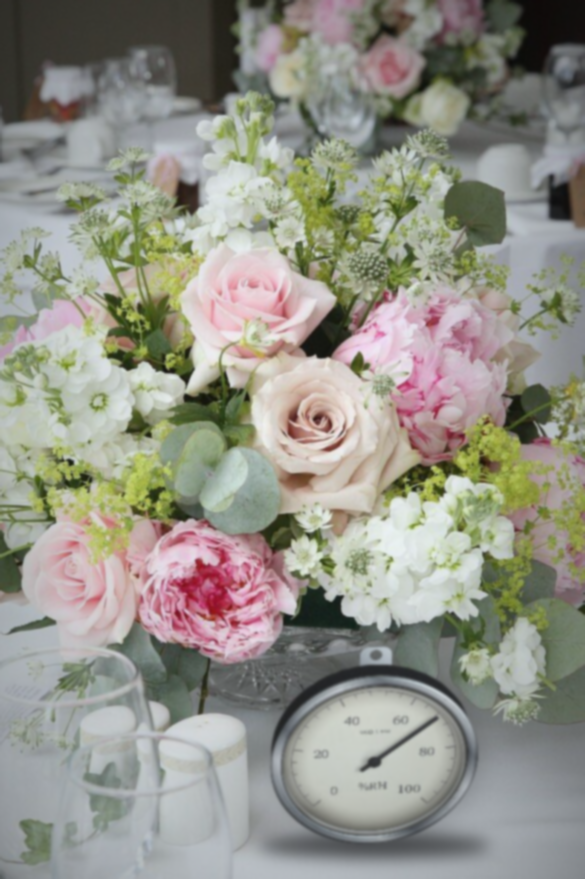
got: 68 %
